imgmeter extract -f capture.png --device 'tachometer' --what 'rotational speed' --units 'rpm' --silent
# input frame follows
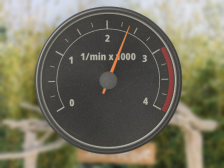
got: 2375 rpm
